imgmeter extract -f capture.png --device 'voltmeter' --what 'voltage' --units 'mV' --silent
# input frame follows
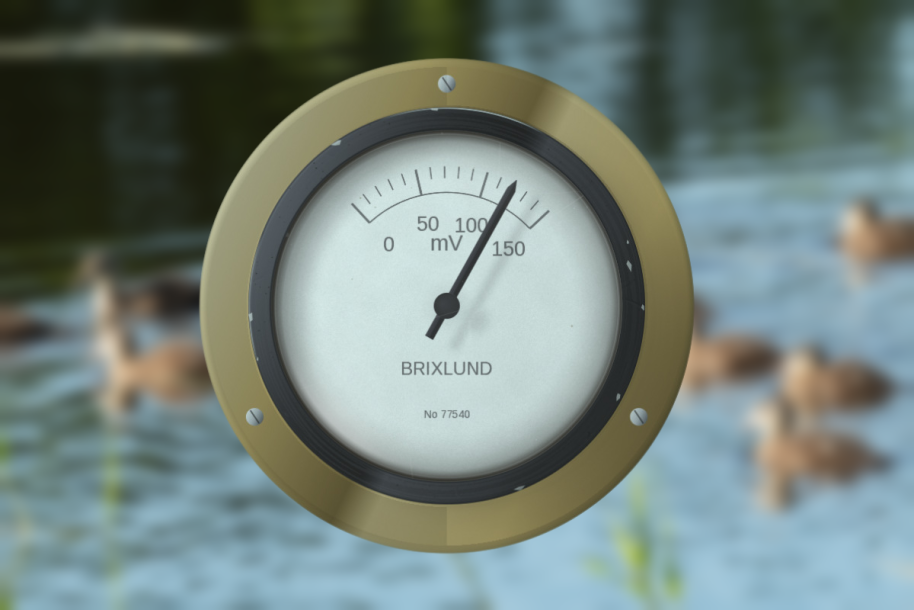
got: 120 mV
